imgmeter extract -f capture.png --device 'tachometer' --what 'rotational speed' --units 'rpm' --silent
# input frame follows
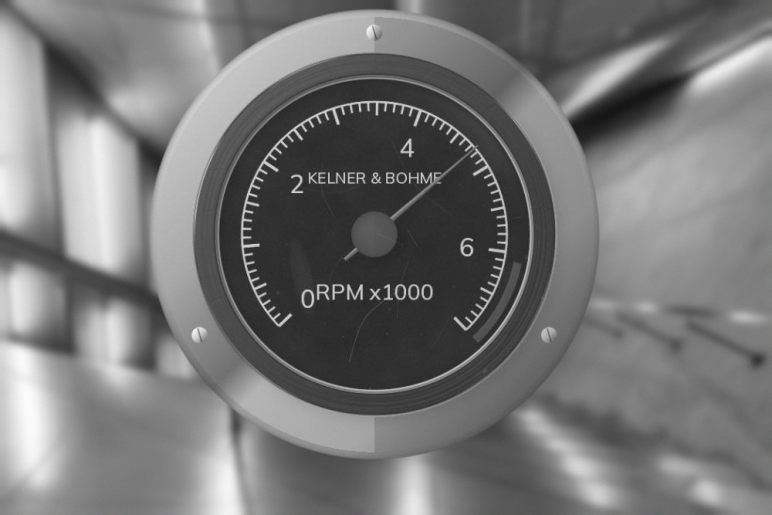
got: 4750 rpm
